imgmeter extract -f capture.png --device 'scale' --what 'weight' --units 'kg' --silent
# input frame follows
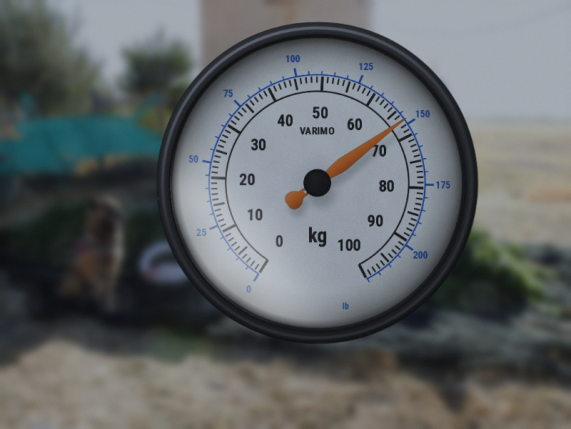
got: 67 kg
